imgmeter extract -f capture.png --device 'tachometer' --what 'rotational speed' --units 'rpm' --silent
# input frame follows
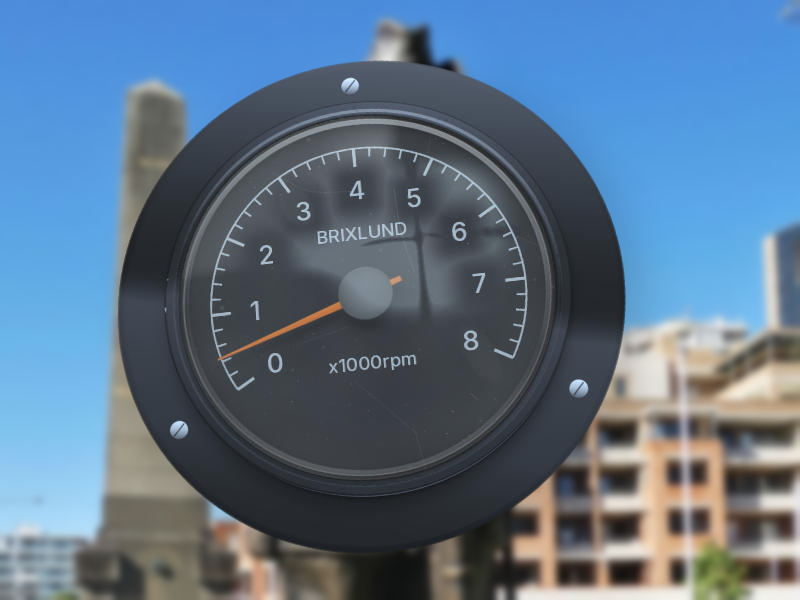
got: 400 rpm
